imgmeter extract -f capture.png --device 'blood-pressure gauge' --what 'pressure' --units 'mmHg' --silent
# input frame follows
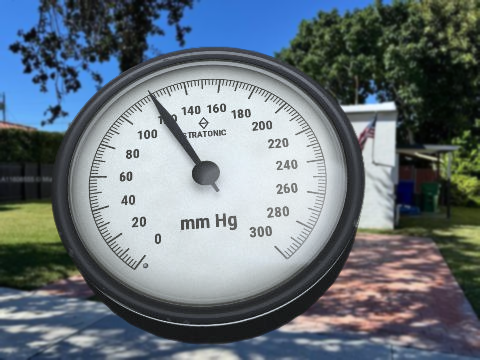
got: 120 mmHg
